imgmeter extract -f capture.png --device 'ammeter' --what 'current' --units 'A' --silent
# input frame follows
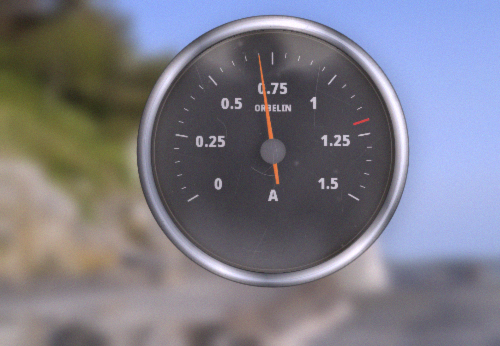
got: 0.7 A
